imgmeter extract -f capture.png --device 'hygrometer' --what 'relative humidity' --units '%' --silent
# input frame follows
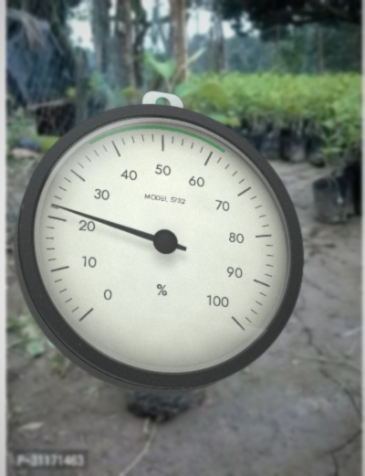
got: 22 %
